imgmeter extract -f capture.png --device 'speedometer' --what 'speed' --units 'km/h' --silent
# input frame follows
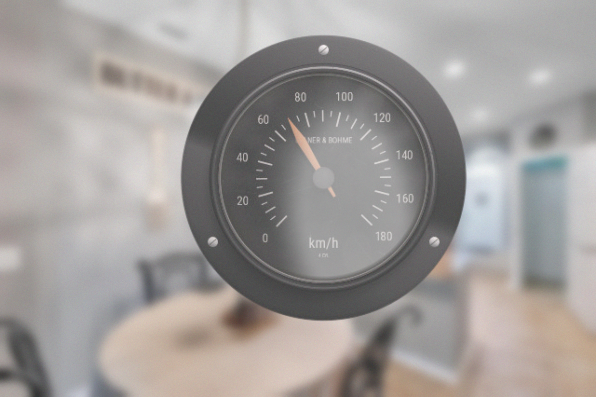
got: 70 km/h
